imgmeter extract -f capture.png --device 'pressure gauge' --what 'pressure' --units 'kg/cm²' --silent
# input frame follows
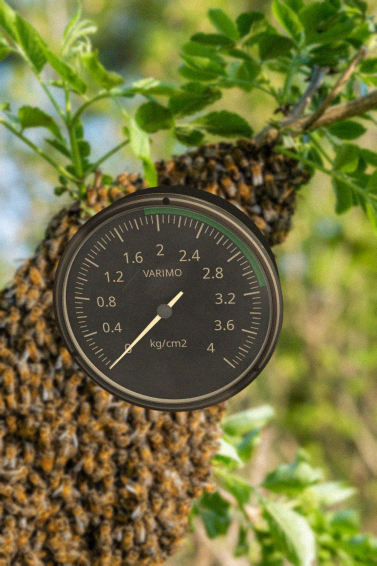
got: 0 kg/cm²
